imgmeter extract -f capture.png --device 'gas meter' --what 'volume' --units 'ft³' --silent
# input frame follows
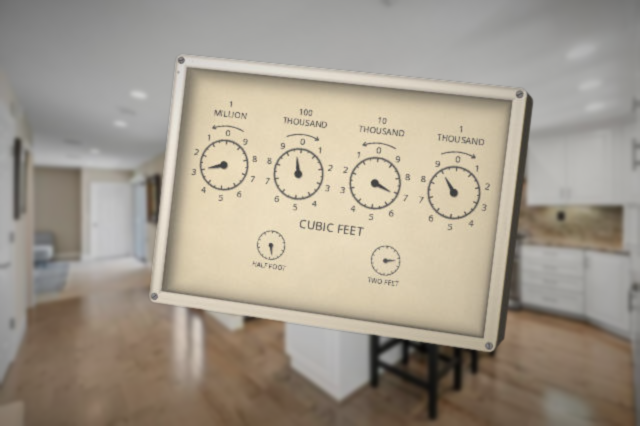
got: 296900 ft³
